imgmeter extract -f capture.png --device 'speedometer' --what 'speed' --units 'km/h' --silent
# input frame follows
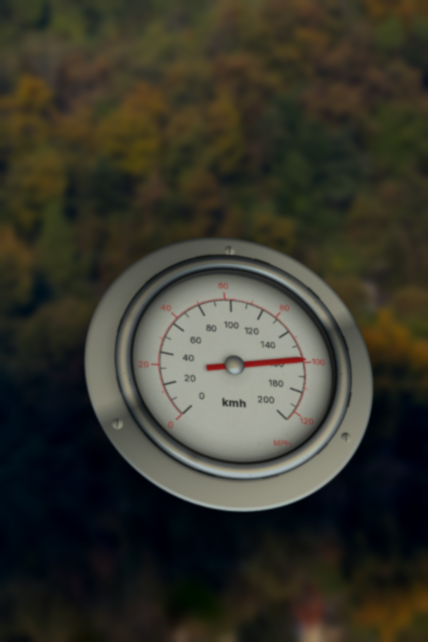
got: 160 km/h
